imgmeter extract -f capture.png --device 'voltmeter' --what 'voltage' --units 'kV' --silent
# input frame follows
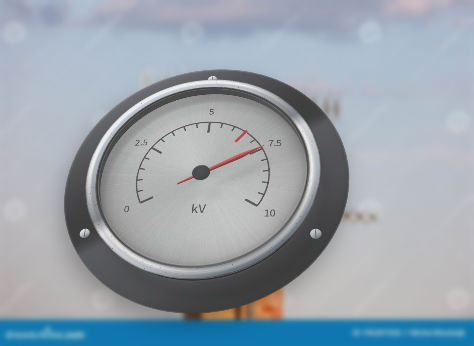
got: 7.5 kV
